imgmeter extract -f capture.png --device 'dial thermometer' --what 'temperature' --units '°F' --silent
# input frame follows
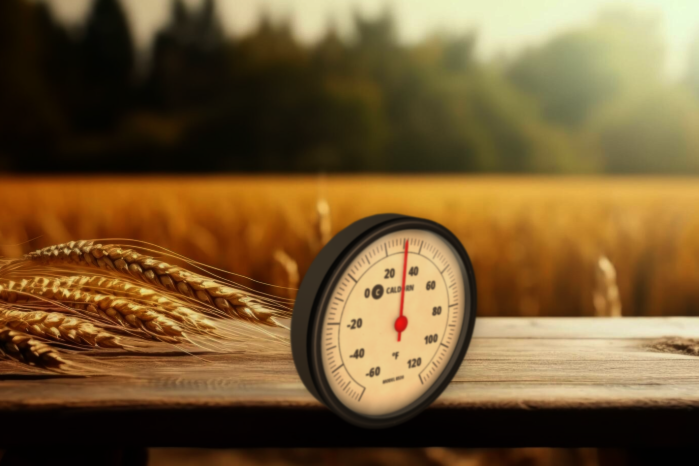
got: 30 °F
